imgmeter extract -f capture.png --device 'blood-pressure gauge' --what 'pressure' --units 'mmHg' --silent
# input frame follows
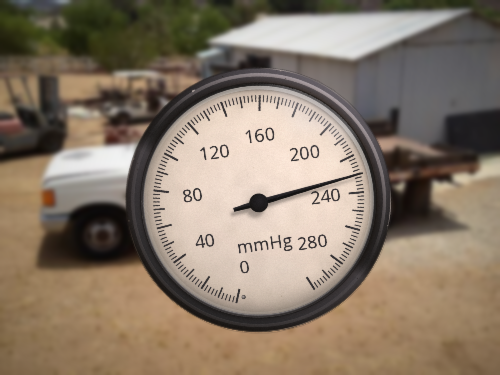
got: 230 mmHg
